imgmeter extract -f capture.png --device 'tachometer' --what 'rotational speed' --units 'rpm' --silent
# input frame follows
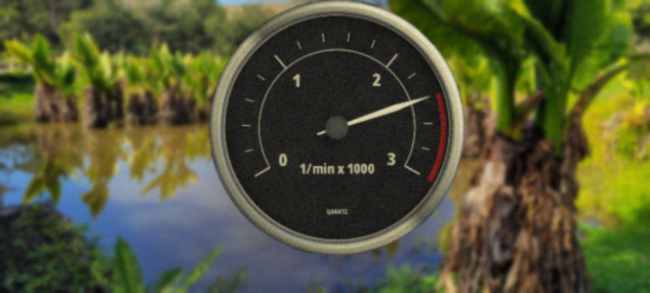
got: 2400 rpm
